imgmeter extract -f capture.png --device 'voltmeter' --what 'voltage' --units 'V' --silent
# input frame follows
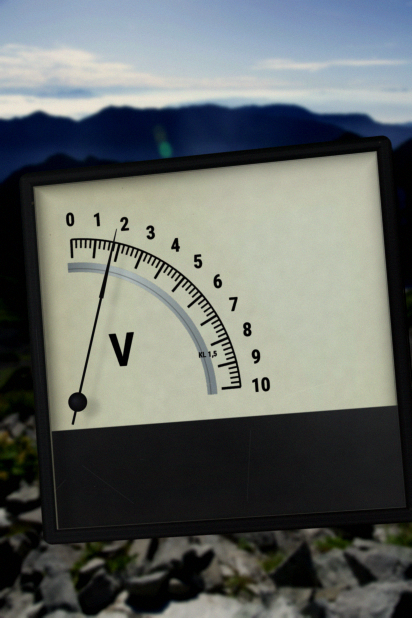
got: 1.8 V
